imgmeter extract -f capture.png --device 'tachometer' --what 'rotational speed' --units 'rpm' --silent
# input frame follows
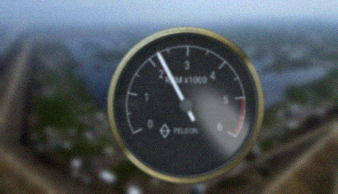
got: 2250 rpm
